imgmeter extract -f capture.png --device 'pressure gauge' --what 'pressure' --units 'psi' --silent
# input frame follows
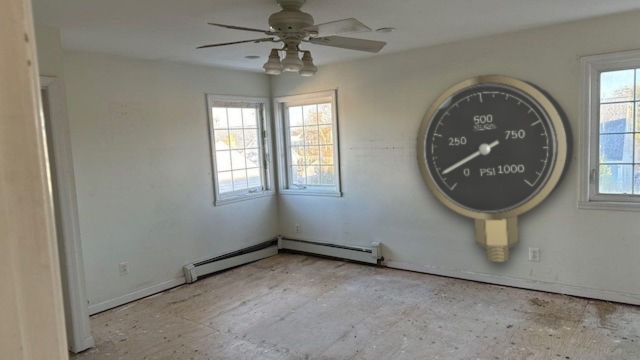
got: 75 psi
